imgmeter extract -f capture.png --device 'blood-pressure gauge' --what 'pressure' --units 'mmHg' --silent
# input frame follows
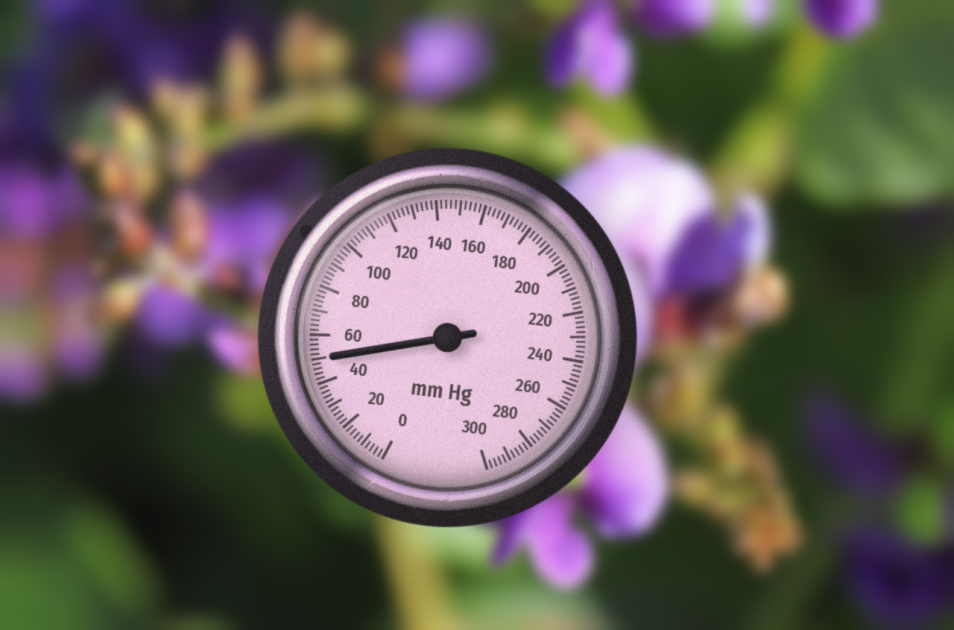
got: 50 mmHg
